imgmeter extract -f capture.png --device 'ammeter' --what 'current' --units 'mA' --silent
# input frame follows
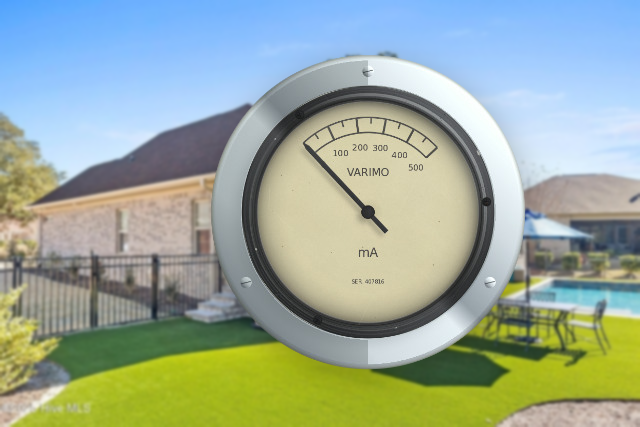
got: 0 mA
